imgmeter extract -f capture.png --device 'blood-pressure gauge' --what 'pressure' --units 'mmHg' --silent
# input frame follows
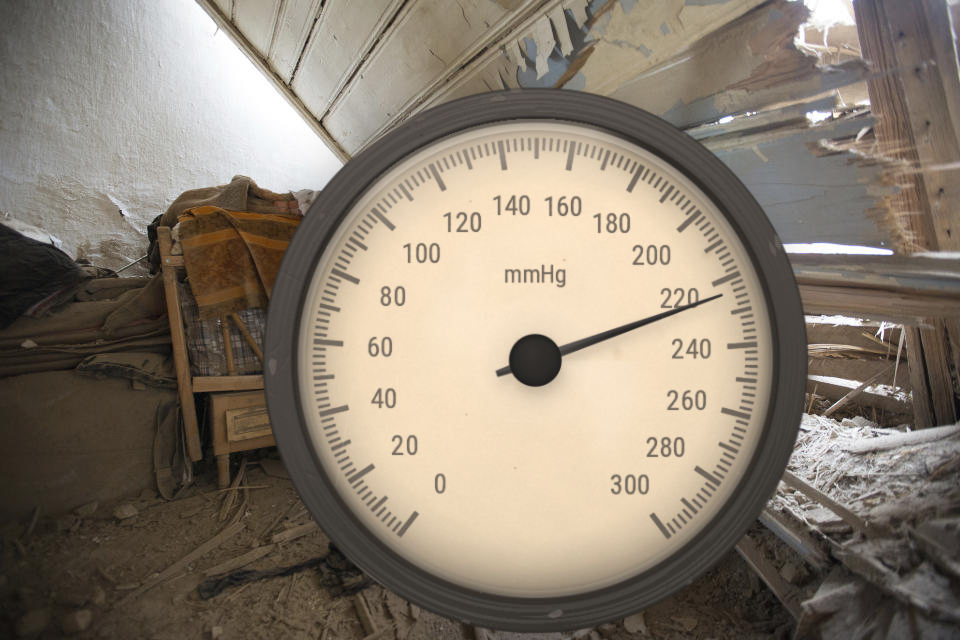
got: 224 mmHg
